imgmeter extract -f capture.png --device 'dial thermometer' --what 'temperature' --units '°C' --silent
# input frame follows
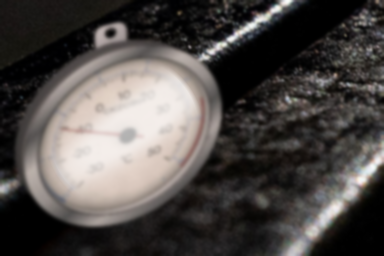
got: -10 °C
